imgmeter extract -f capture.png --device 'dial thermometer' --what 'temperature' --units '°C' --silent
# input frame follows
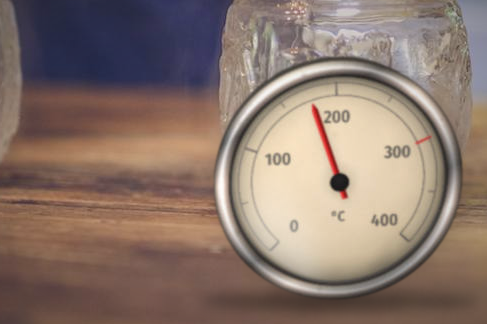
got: 175 °C
